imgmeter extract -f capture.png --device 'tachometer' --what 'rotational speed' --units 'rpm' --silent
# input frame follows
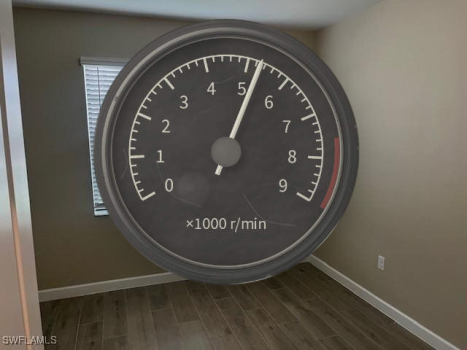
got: 5300 rpm
